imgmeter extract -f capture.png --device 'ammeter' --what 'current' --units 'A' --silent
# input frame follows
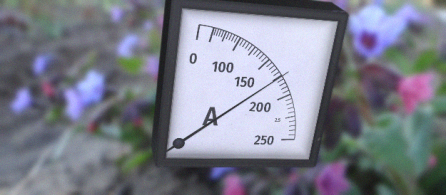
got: 175 A
